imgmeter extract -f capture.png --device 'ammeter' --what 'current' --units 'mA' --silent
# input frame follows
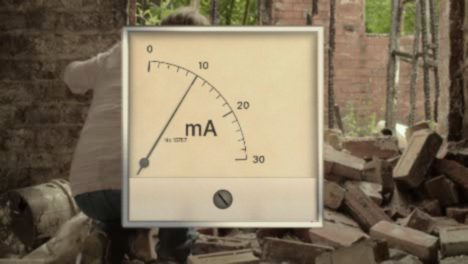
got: 10 mA
